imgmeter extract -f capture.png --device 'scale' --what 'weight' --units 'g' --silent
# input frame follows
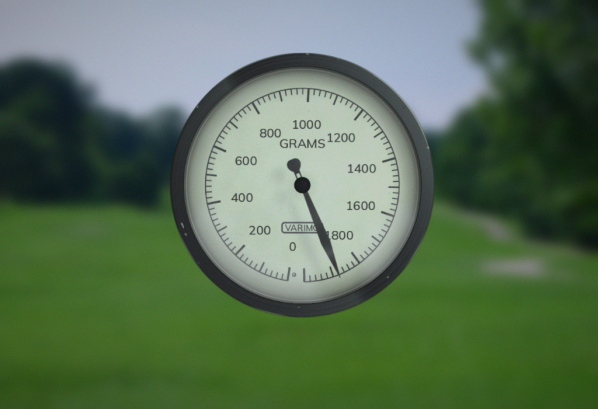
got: 1880 g
